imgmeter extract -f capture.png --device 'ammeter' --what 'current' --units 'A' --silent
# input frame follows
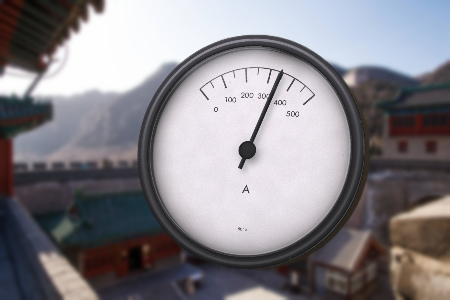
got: 350 A
